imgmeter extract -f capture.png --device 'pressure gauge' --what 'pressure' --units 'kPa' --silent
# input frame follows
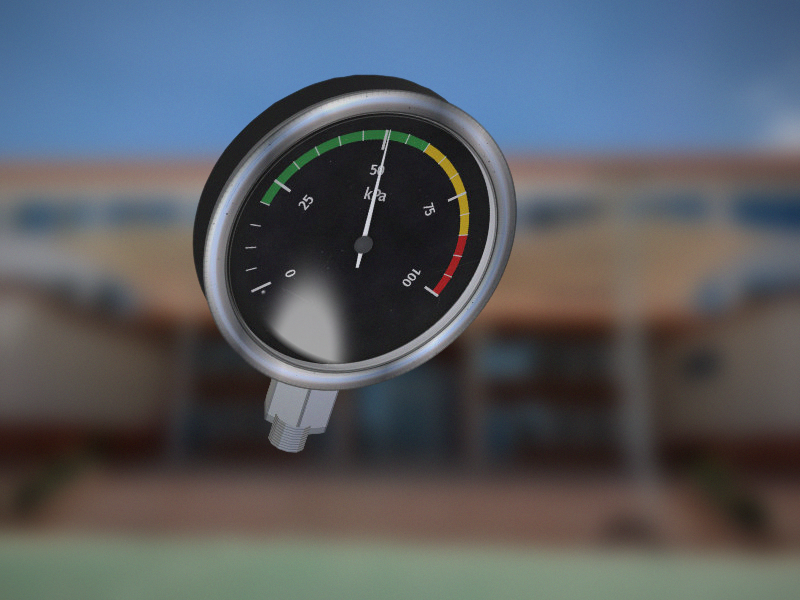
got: 50 kPa
